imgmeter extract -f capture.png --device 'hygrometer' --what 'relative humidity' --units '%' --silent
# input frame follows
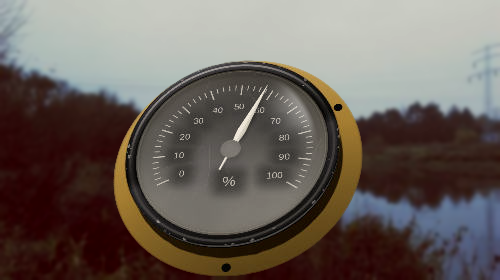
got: 58 %
